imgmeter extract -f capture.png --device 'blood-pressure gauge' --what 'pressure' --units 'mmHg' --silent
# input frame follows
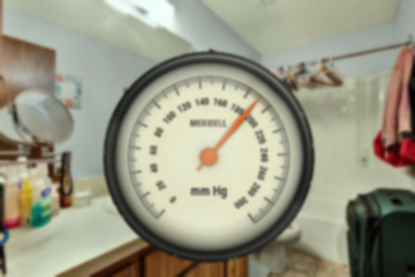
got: 190 mmHg
